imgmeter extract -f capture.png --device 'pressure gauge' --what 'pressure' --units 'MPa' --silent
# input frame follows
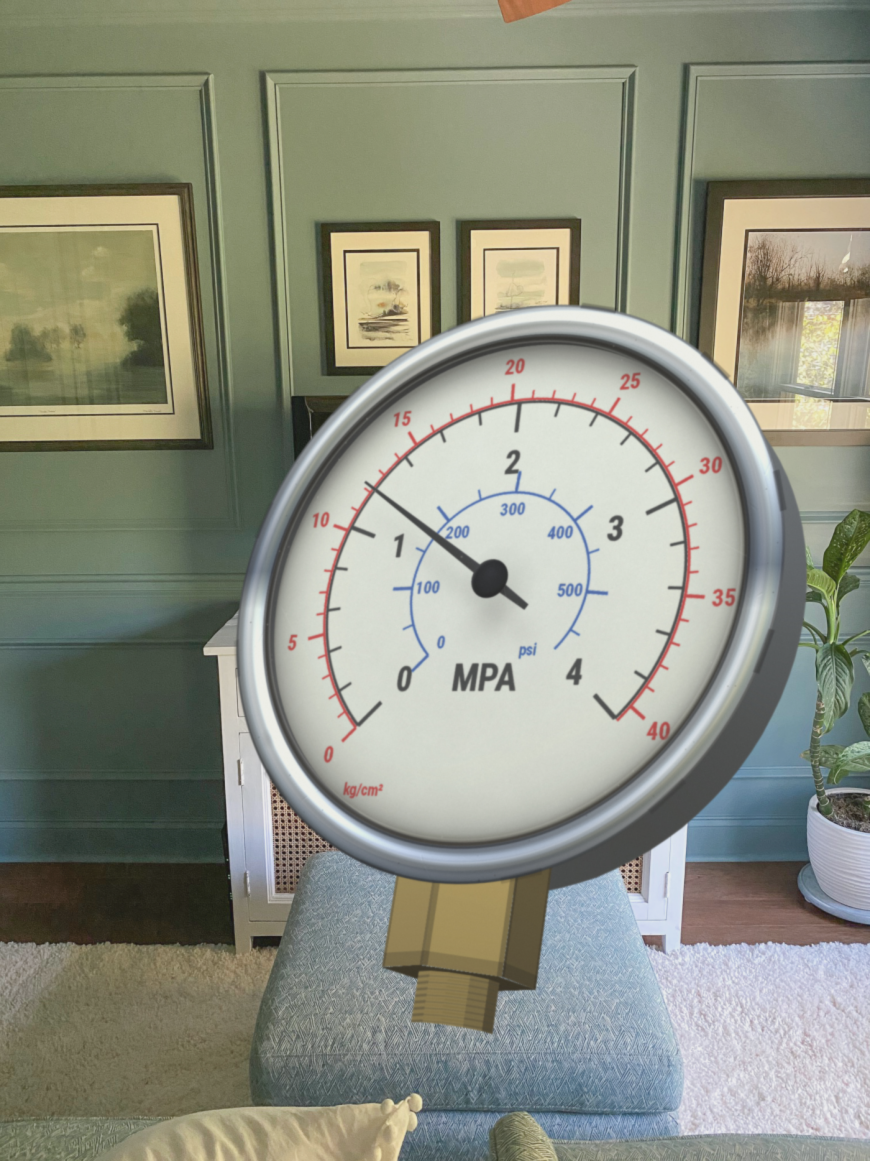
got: 1.2 MPa
